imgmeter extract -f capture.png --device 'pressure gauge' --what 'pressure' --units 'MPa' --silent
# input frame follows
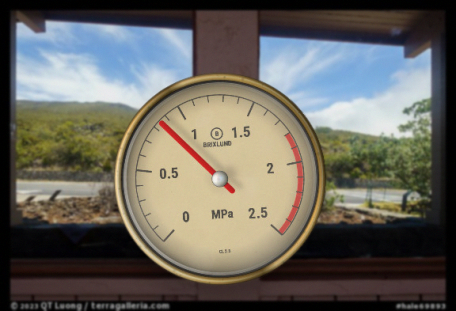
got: 0.85 MPa
